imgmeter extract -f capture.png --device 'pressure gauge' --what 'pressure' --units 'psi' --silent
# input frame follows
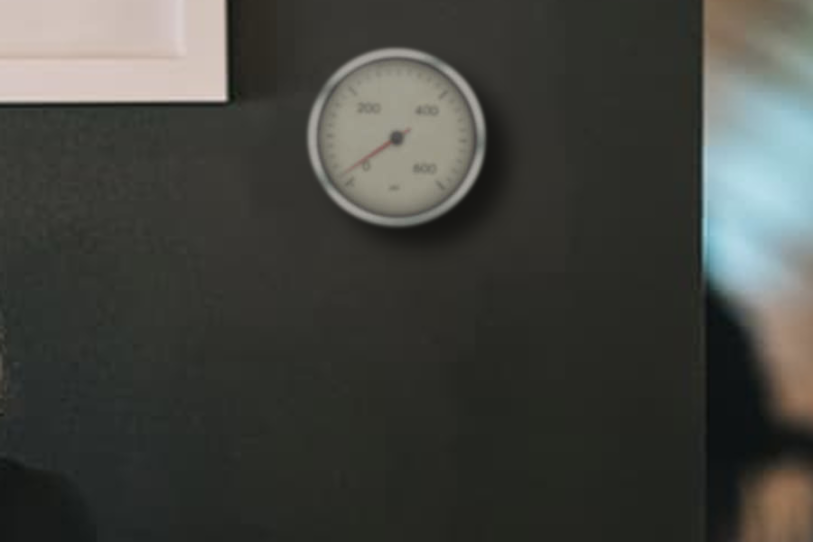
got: 20 psi
